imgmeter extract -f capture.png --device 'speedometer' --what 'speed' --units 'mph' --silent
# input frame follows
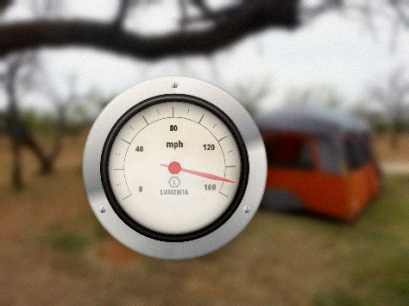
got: 150 mph
